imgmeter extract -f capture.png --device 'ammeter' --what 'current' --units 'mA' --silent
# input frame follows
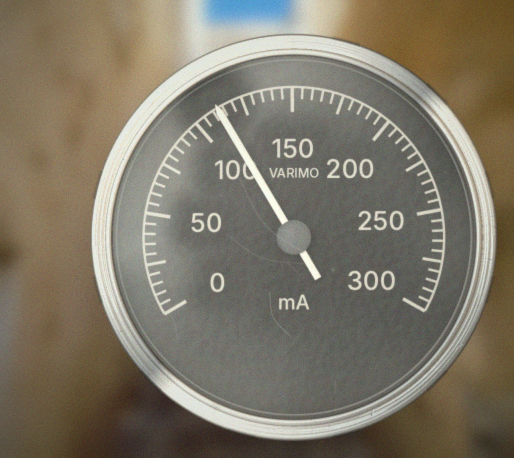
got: 112.5 mA
